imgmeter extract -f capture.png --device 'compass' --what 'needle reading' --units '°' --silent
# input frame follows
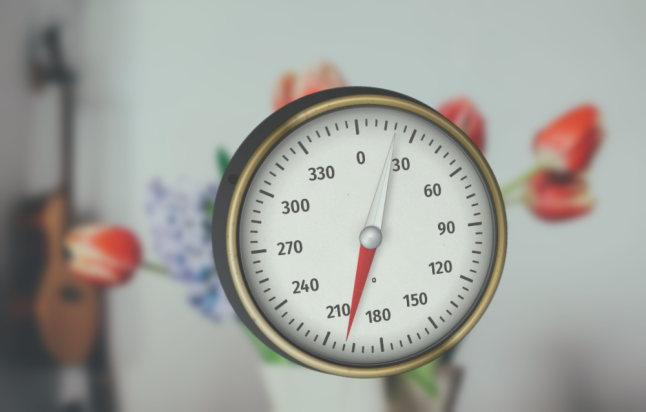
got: 200 °
